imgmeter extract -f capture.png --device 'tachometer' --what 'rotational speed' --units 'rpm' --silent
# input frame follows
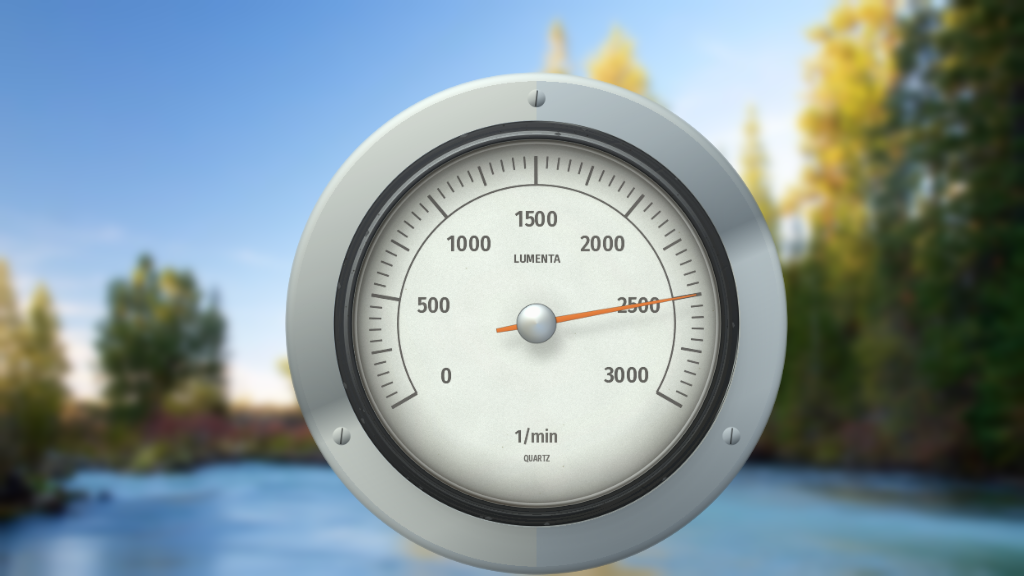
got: 2500 rpm
